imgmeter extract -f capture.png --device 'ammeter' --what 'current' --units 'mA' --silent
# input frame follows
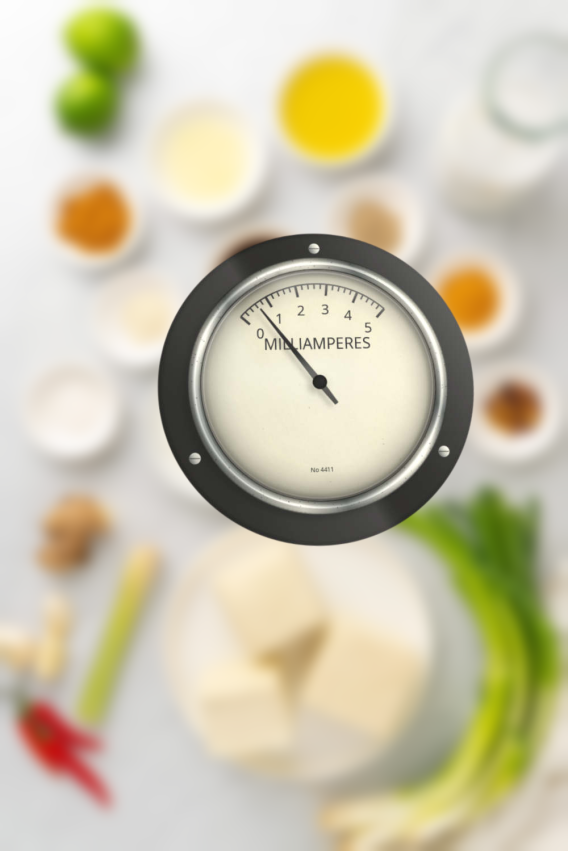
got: 0.6 mA
